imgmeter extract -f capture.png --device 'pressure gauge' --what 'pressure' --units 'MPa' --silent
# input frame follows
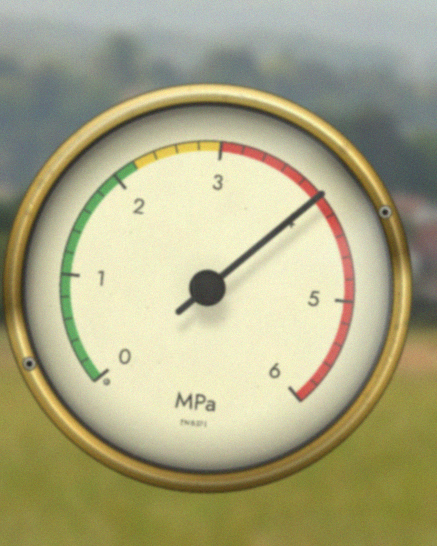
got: 4 MPa
